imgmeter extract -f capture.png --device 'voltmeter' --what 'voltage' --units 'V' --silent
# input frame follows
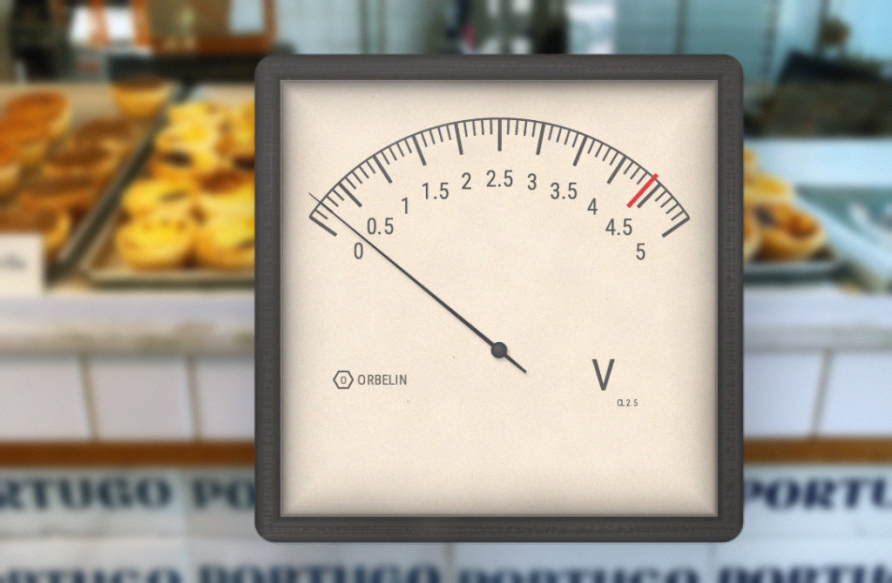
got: 0.2 V
